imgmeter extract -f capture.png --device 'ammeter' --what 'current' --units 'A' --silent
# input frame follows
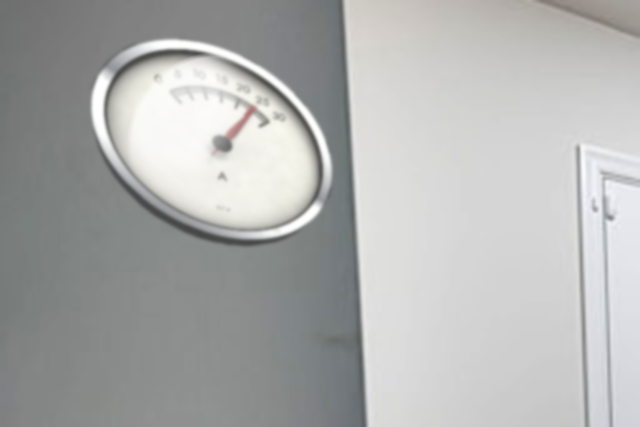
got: 25 A
